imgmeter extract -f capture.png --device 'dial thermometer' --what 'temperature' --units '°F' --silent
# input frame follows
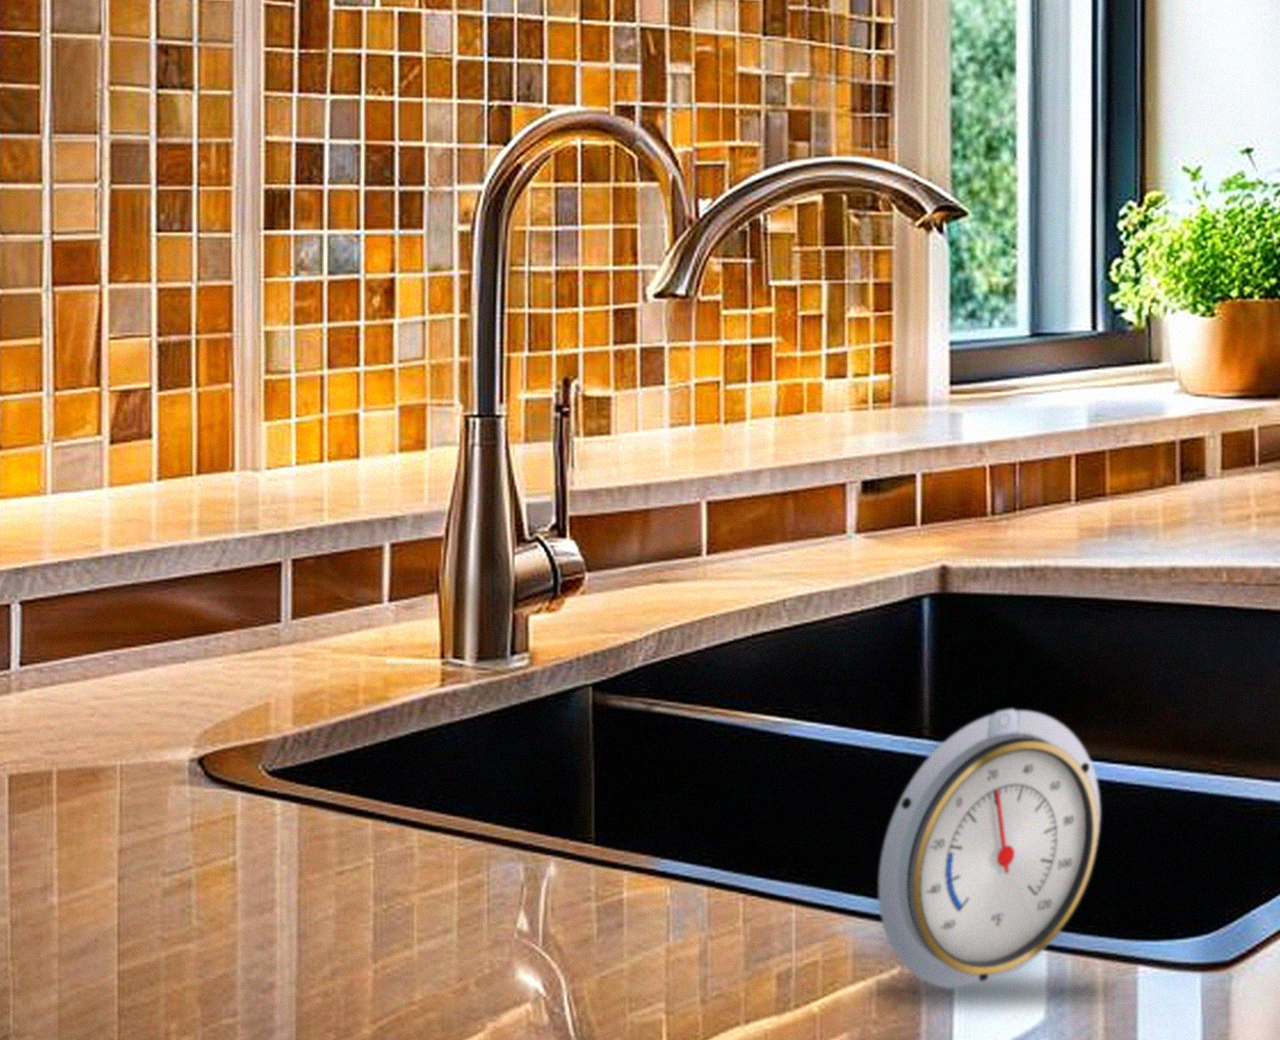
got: 20 °F
